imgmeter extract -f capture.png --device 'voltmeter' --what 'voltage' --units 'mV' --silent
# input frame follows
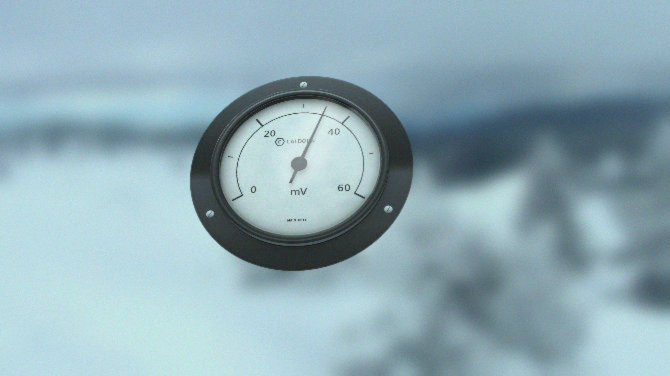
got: 35 mV
